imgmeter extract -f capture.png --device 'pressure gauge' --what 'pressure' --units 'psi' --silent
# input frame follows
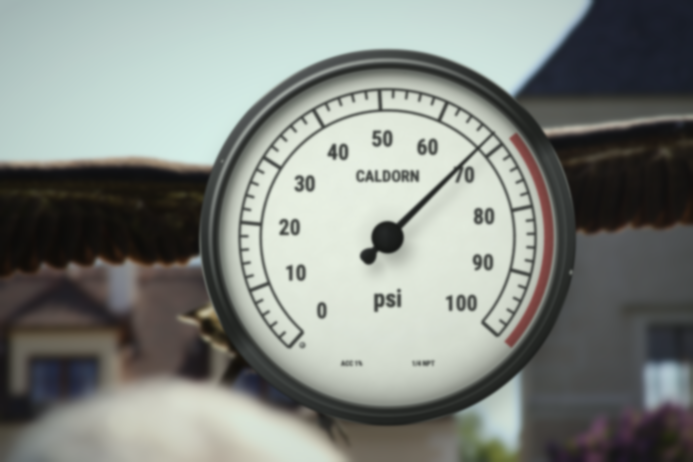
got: 68 psi
